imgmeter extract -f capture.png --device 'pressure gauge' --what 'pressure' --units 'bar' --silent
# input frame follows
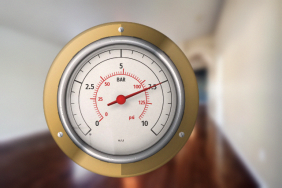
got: 7.5 bar
